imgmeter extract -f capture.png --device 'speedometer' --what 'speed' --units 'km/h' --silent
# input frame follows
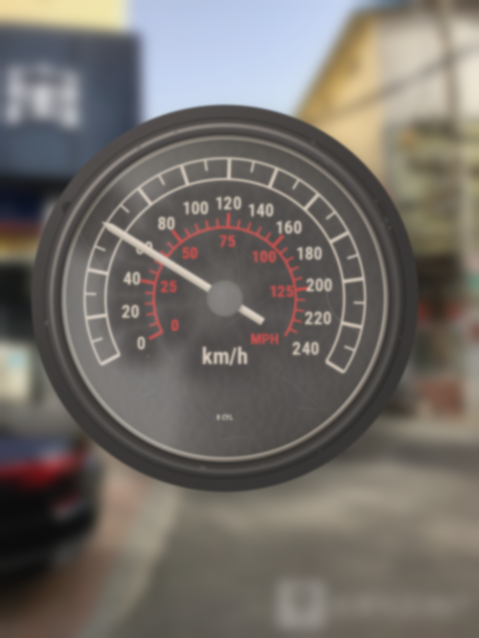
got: 60 km/h
